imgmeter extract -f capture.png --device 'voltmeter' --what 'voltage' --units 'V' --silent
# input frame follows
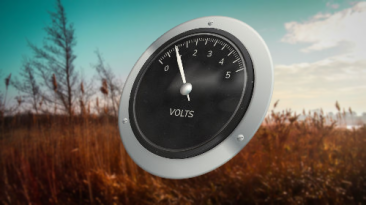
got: 1 V
